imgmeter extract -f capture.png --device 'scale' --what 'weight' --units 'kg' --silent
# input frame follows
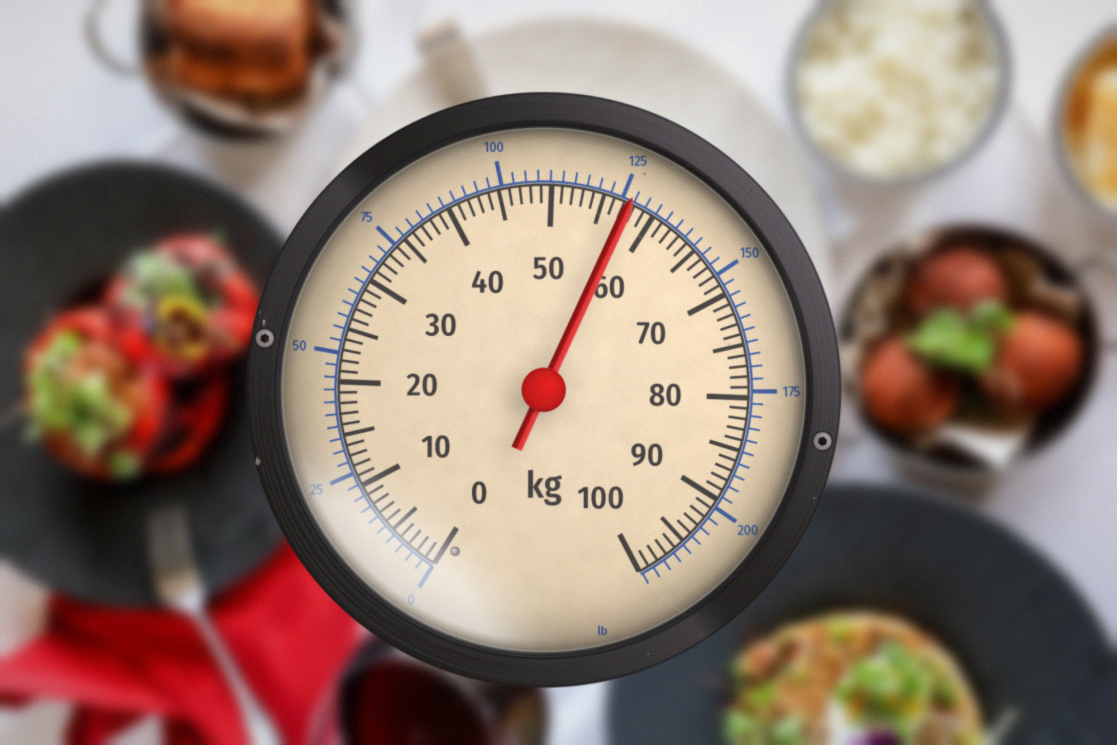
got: 57.5 kg
